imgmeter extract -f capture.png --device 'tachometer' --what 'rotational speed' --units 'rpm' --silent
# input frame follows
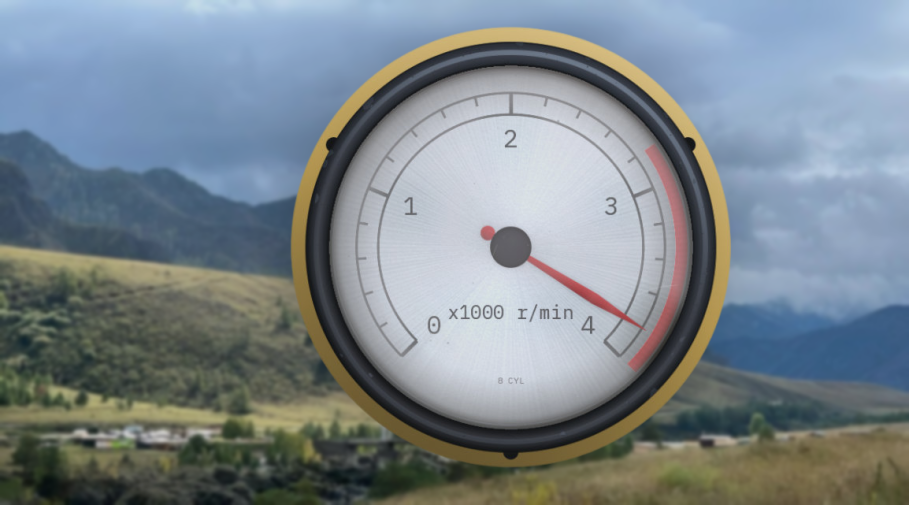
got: 3800 rpm
